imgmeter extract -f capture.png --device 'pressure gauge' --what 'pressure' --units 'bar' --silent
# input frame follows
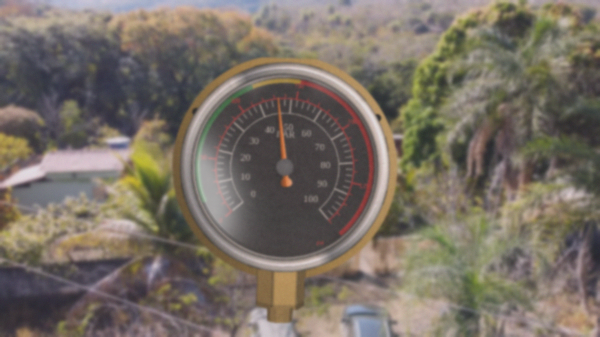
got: 46 bar
